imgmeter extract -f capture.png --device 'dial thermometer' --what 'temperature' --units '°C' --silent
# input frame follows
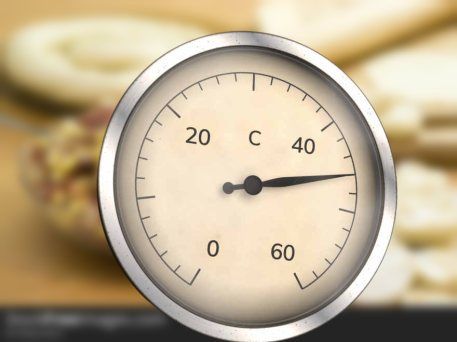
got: 46 °C
